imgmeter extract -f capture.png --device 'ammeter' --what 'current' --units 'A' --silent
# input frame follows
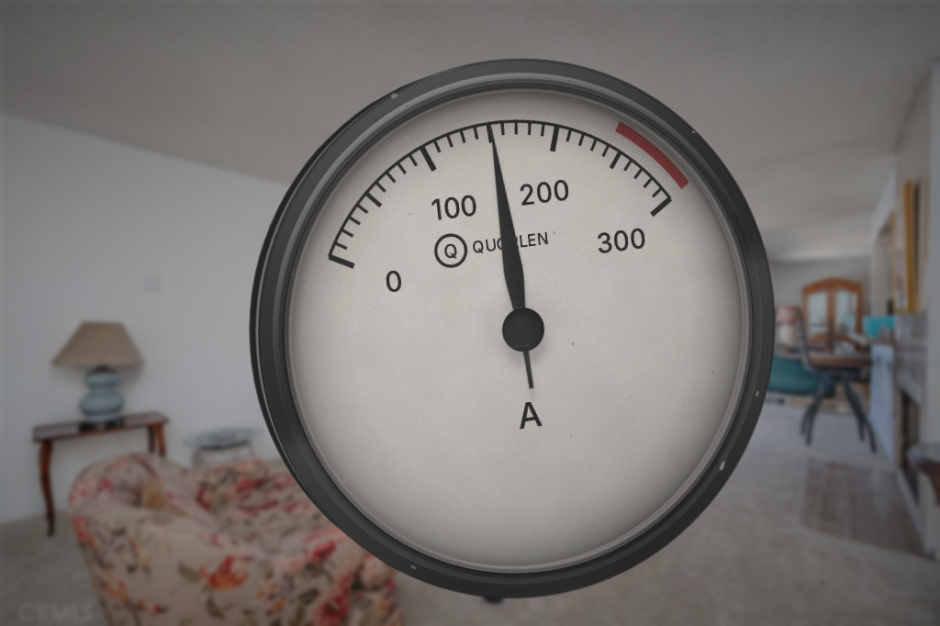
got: 150 A
